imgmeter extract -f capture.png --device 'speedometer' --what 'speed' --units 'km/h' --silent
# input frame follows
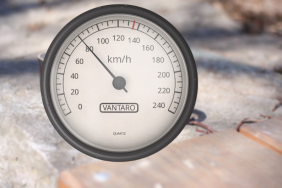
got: 80 km/h
